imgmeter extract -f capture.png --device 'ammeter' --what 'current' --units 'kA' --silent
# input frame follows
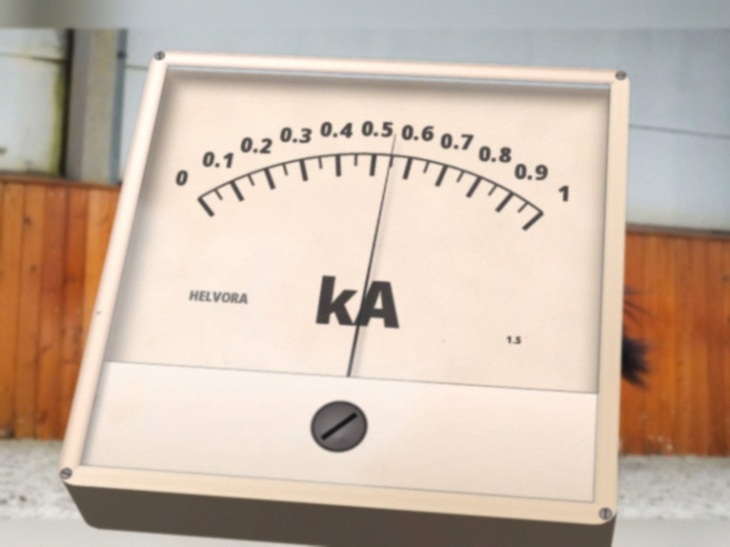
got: 0.55 kA
